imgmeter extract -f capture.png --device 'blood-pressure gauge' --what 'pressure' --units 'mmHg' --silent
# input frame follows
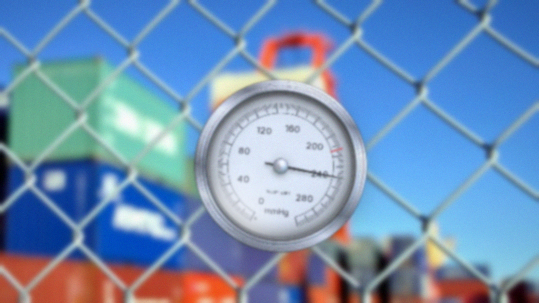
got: 240 mmHg
